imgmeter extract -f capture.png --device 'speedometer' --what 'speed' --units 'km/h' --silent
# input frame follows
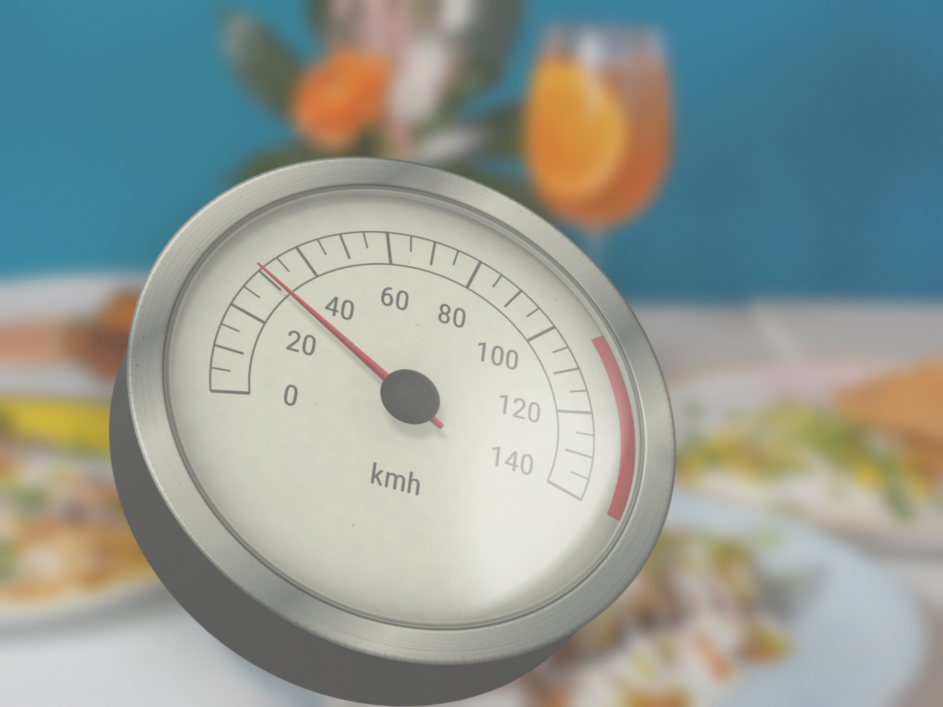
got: 30 km/h
